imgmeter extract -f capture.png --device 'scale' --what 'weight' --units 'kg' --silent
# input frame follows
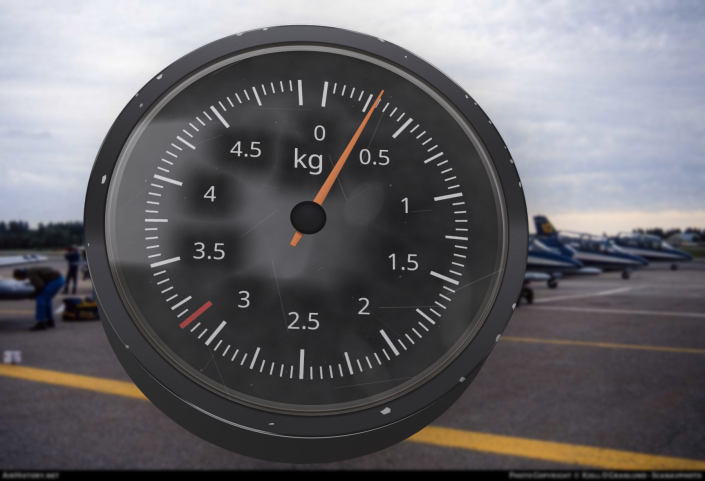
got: 0.3 kg
